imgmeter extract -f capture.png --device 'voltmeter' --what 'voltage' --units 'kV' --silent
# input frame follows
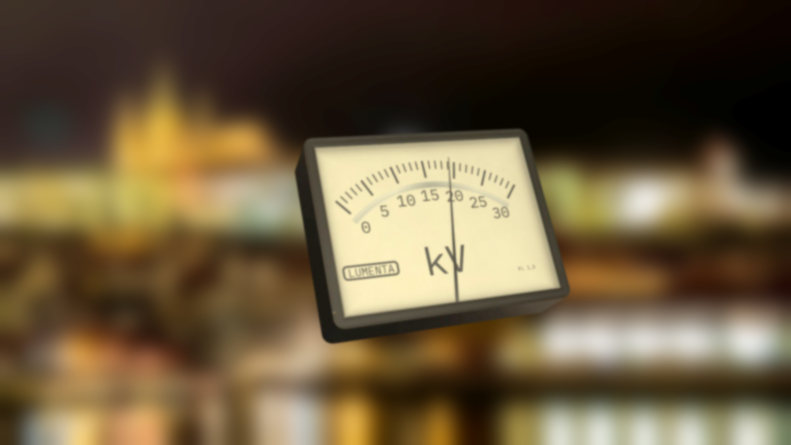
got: 19 kV
